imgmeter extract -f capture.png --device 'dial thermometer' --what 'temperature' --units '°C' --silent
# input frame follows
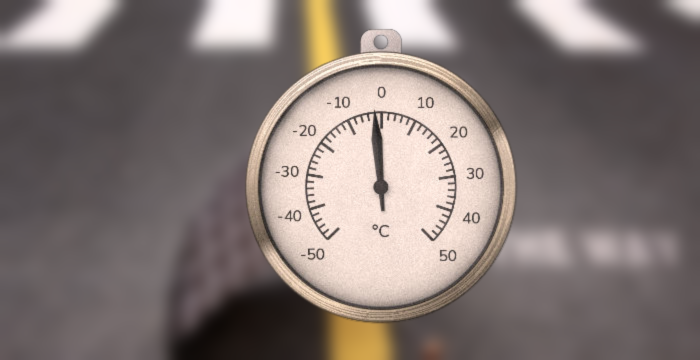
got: -2 °C
